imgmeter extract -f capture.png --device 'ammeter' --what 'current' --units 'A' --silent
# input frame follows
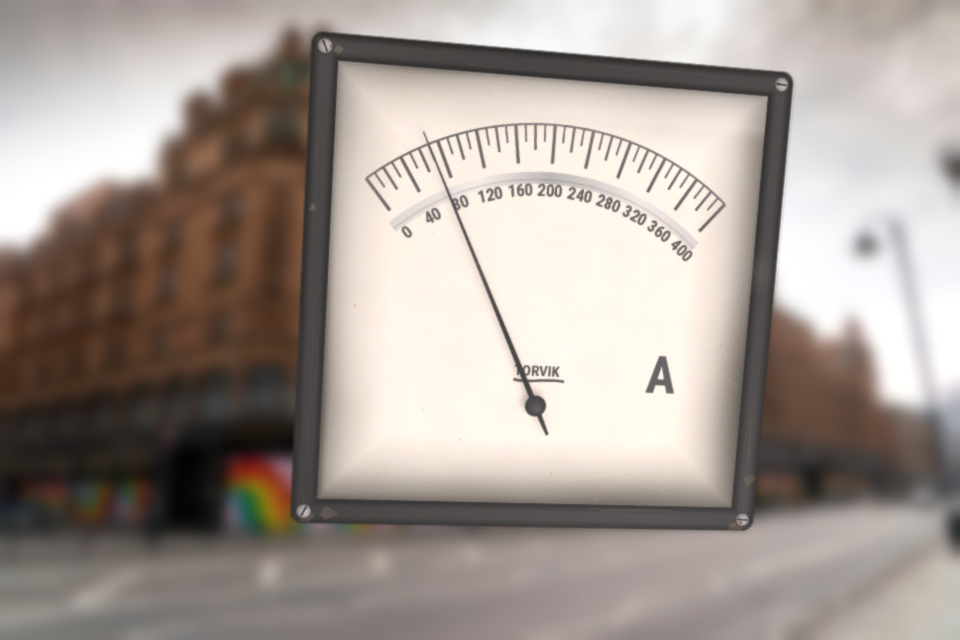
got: 70 A
